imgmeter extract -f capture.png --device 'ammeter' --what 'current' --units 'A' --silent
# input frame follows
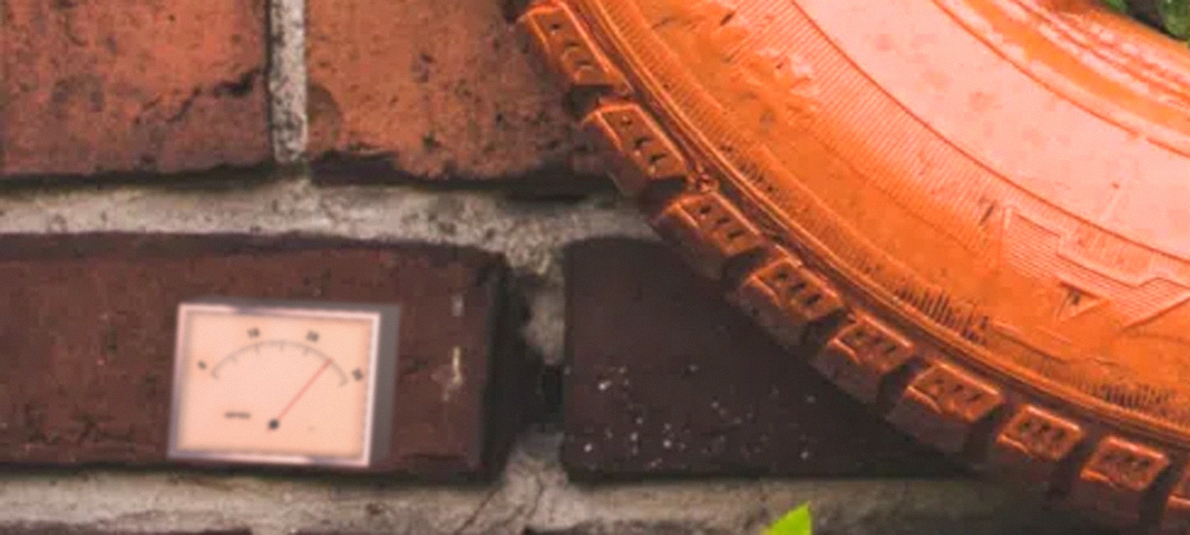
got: 25 A
